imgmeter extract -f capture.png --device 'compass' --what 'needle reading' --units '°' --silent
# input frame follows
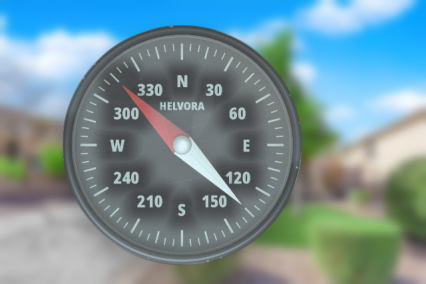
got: 315 °
